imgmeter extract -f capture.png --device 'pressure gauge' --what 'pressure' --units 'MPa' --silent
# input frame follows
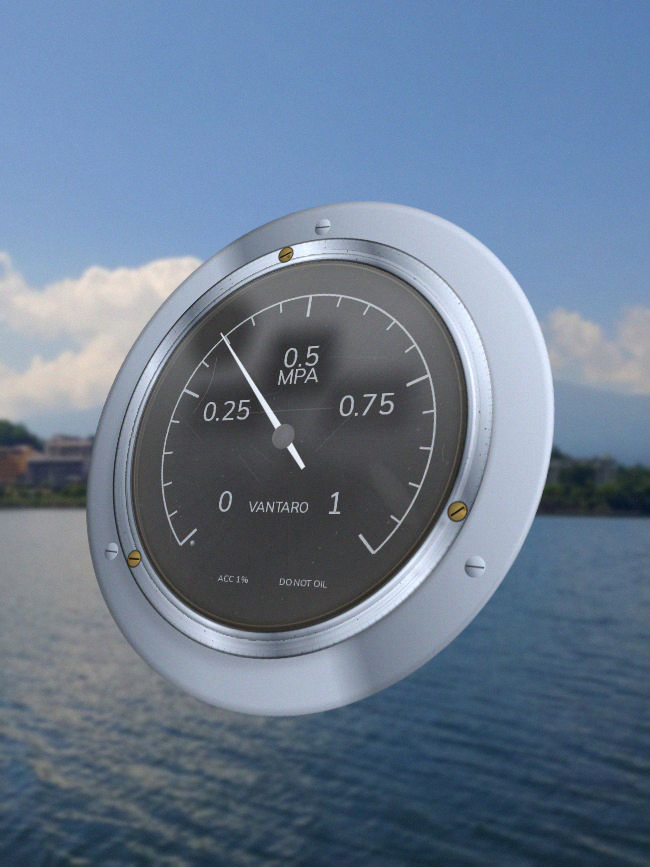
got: 0.35 MPa
